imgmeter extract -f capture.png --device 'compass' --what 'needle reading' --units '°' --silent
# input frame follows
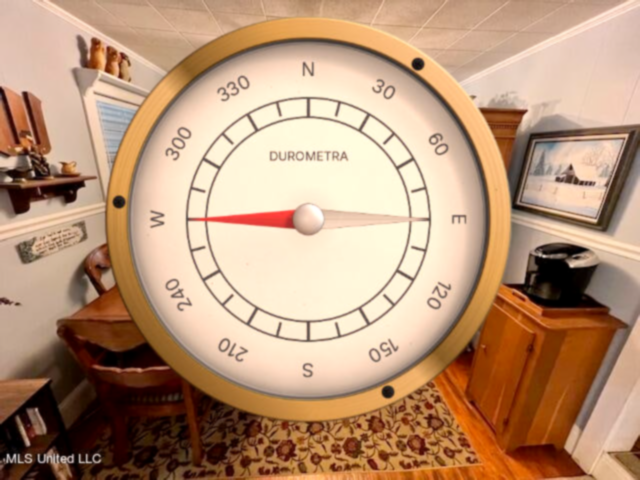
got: 270 °
